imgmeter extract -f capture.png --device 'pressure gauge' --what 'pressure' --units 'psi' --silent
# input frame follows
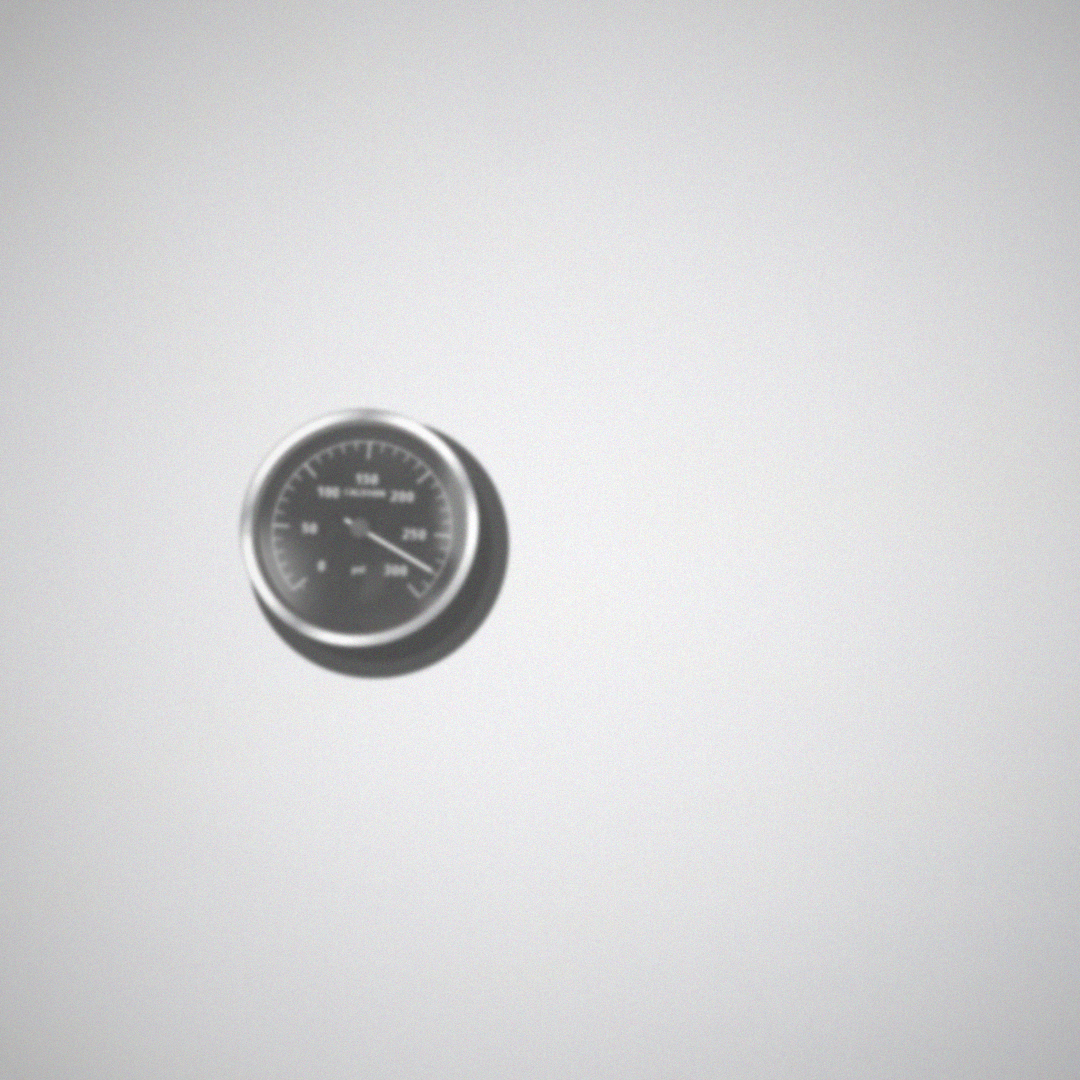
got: 280 psi
